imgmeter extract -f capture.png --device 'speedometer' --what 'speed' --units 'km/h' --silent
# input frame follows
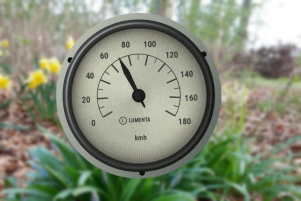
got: 70 km/h
